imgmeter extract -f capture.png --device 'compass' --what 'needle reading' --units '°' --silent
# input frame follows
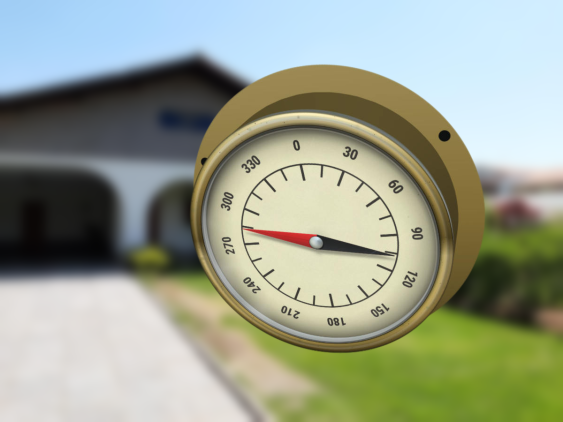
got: 285 °
